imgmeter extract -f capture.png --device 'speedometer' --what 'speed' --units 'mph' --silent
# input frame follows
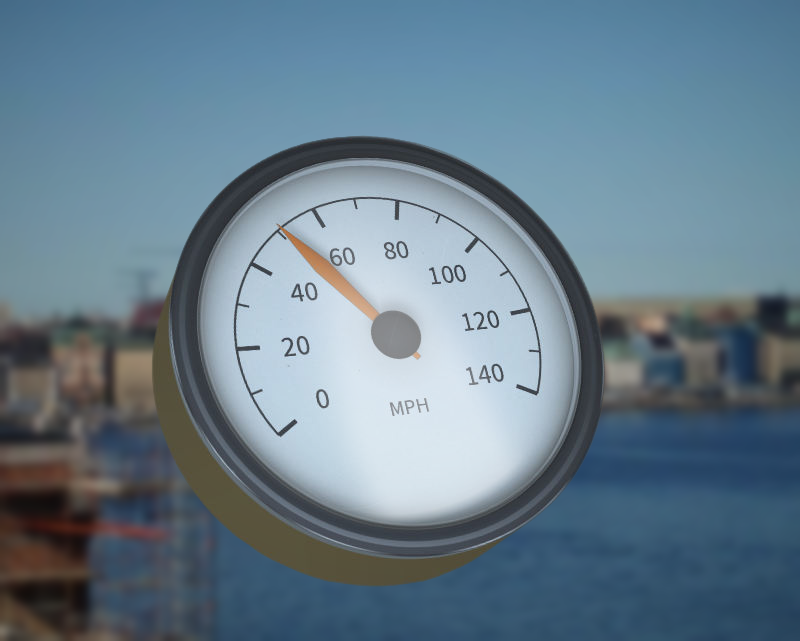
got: 50 mph
